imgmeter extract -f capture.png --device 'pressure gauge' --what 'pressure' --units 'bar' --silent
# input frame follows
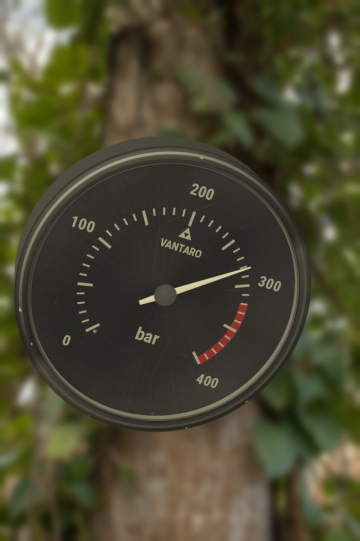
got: 280 bar
